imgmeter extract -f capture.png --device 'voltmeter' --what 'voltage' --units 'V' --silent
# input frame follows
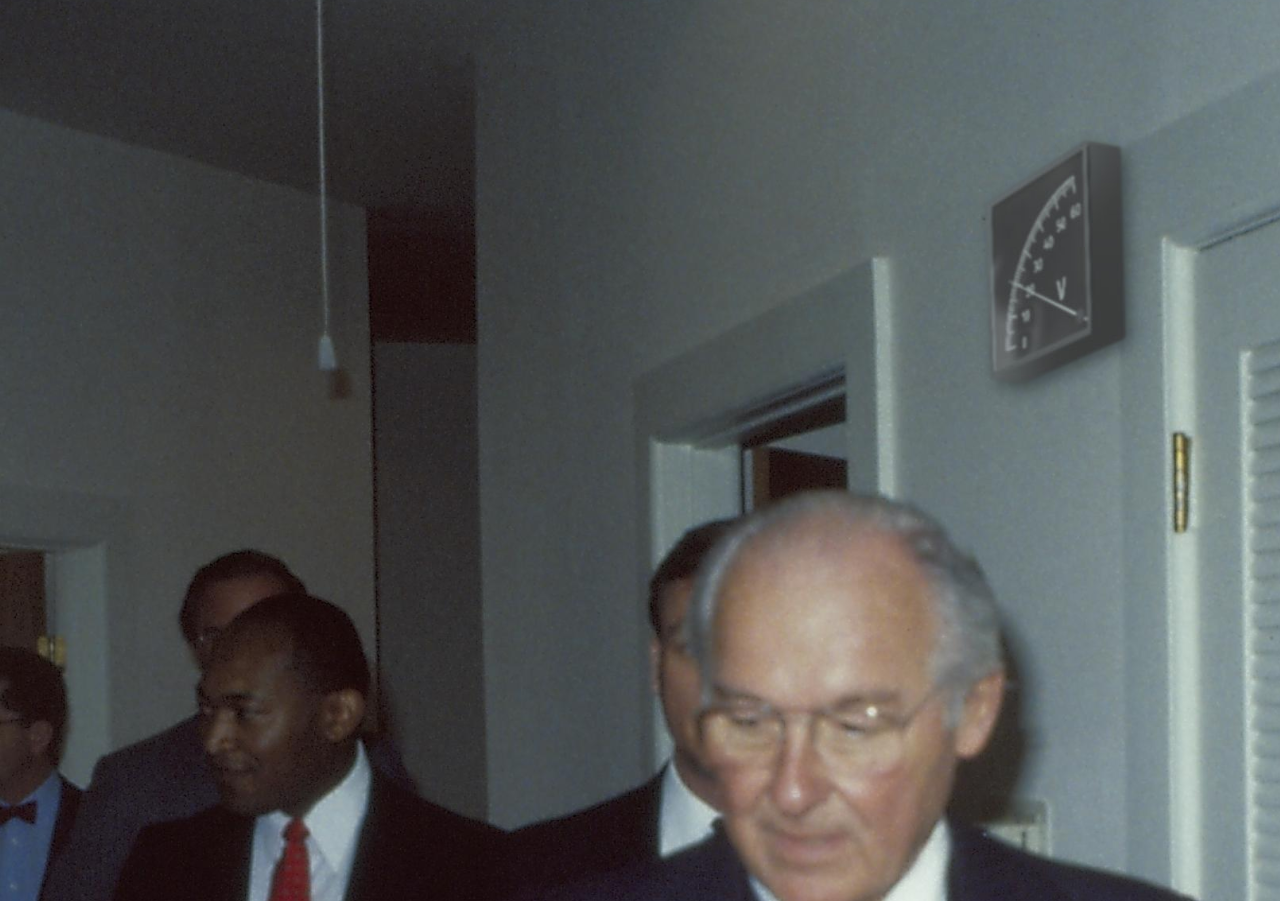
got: 20 V
